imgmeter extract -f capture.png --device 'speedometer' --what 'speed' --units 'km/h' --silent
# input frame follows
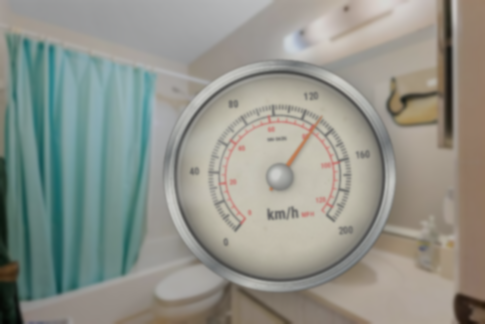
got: 130 km/h
